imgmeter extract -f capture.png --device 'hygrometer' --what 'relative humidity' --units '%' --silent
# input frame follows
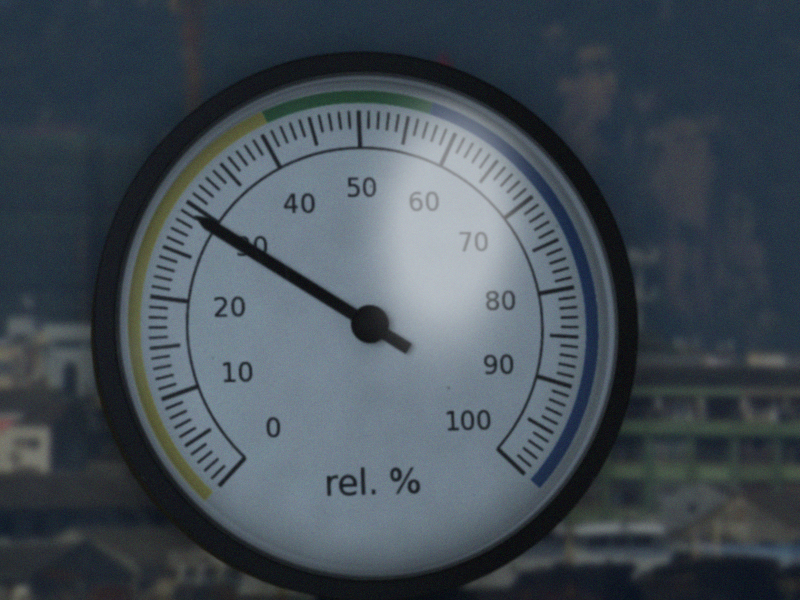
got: 29 %
